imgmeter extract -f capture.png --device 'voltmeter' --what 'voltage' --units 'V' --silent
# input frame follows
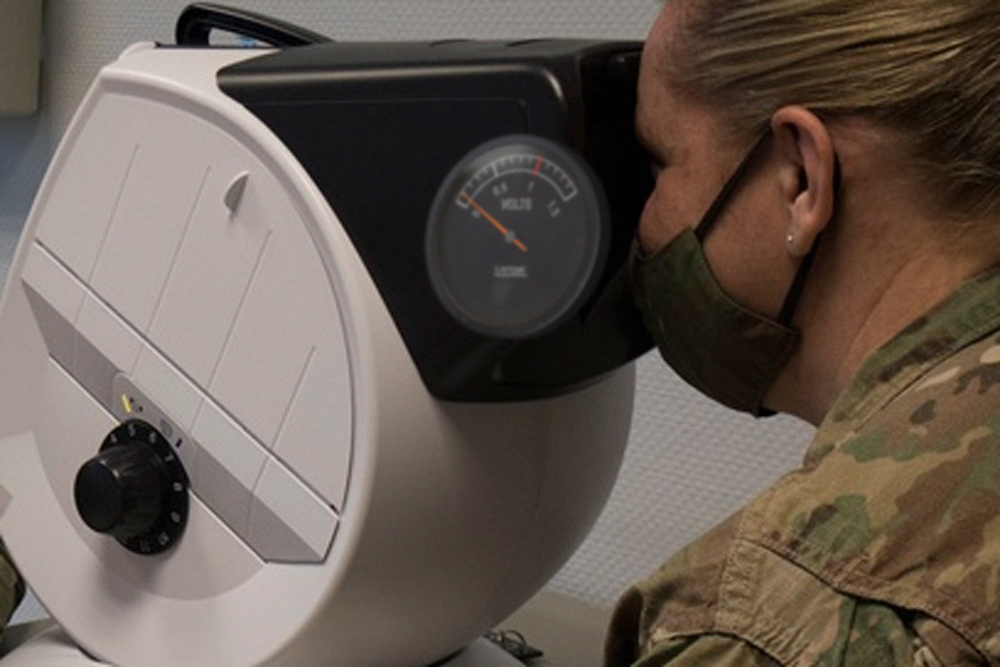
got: 0.1 V
